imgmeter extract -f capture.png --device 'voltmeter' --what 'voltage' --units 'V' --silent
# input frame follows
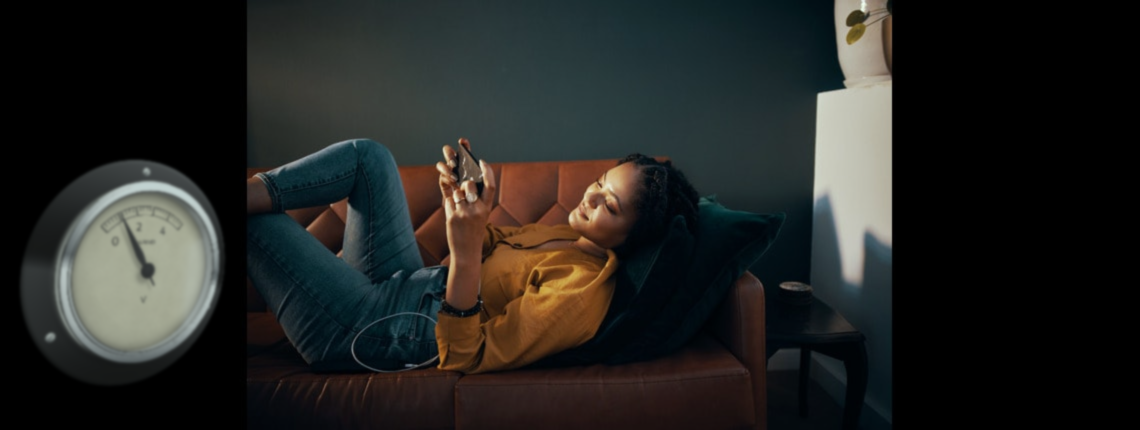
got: 1 V
